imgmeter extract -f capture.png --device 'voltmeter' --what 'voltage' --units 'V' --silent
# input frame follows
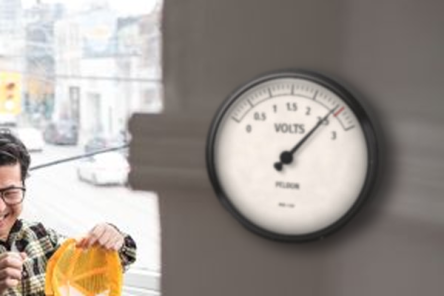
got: 2.5 V
